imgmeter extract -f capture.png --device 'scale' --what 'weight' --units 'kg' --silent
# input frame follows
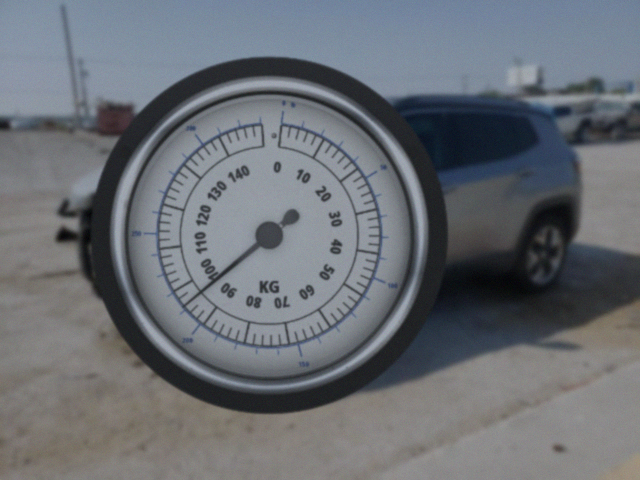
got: 96 kg
